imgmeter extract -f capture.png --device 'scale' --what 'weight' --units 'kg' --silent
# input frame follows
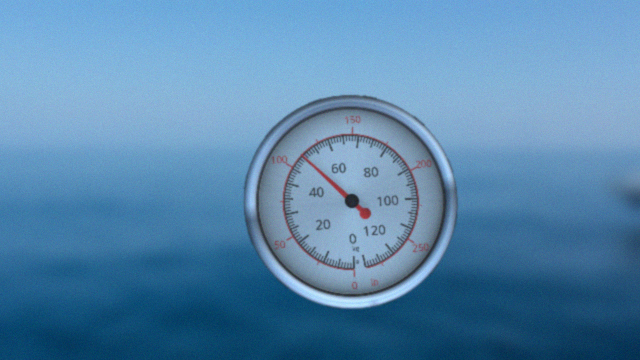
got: 50 kg
